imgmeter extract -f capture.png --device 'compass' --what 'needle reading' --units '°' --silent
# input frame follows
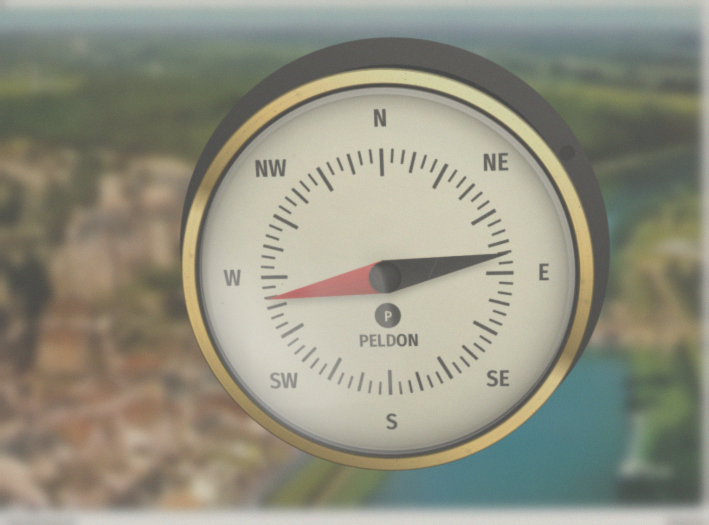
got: 260 °
